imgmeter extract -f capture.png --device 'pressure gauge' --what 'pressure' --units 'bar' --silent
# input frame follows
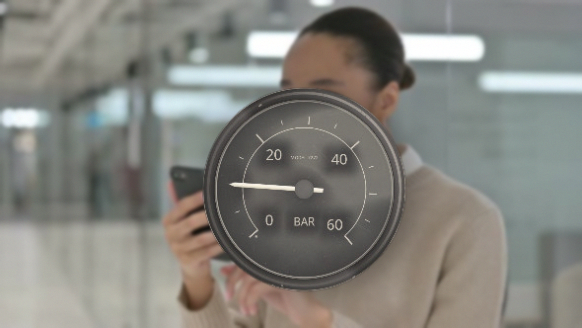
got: 10 bar
